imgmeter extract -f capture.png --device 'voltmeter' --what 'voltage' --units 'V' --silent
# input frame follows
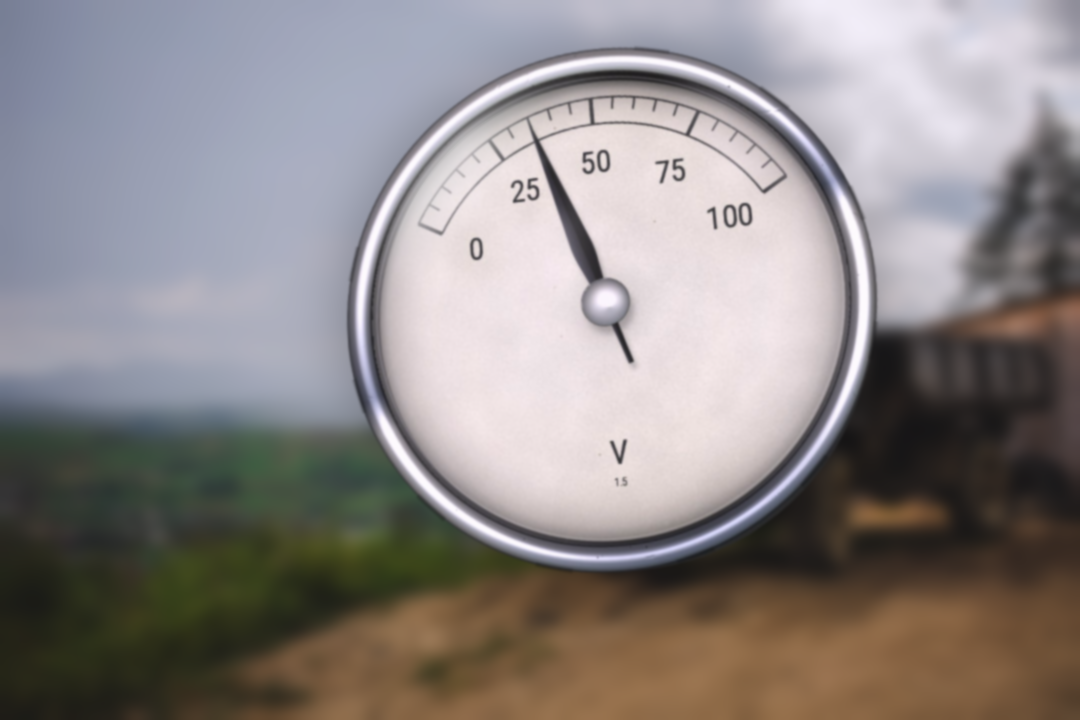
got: 35 V
